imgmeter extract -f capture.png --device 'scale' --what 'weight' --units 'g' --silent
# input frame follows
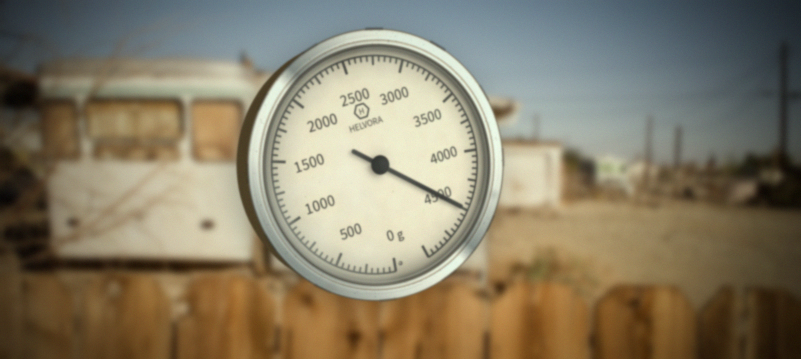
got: 4500 g
